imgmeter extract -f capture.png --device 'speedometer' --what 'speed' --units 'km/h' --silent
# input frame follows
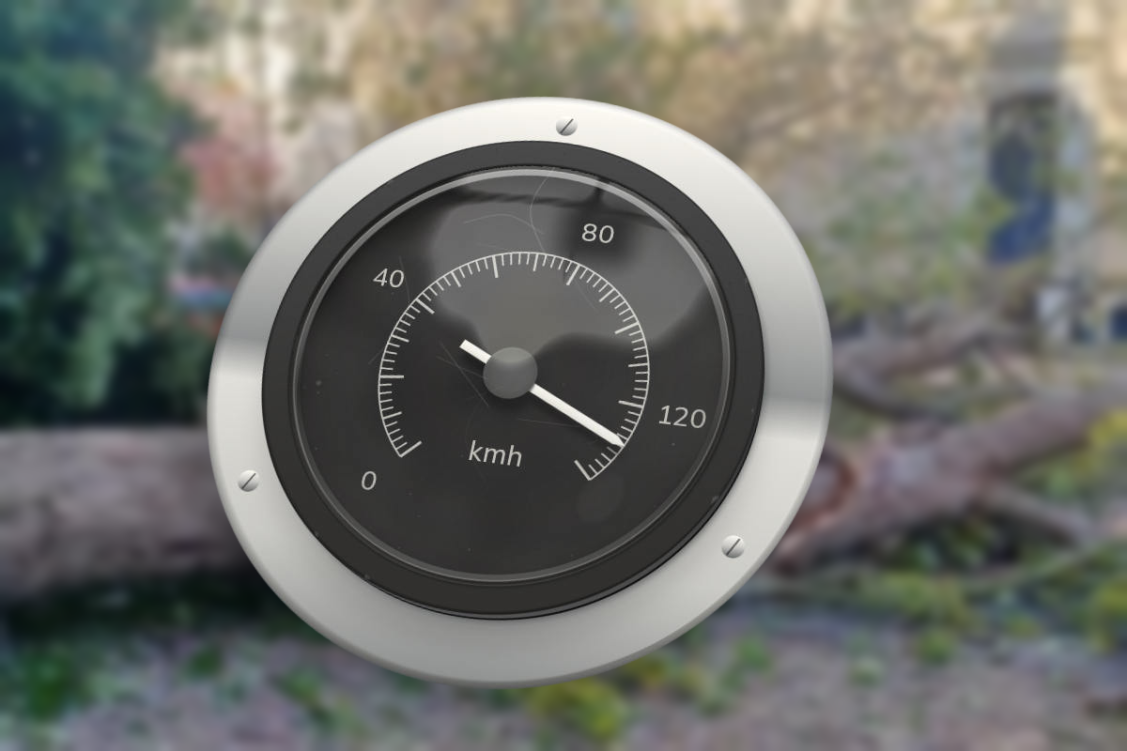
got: 130 km/h
